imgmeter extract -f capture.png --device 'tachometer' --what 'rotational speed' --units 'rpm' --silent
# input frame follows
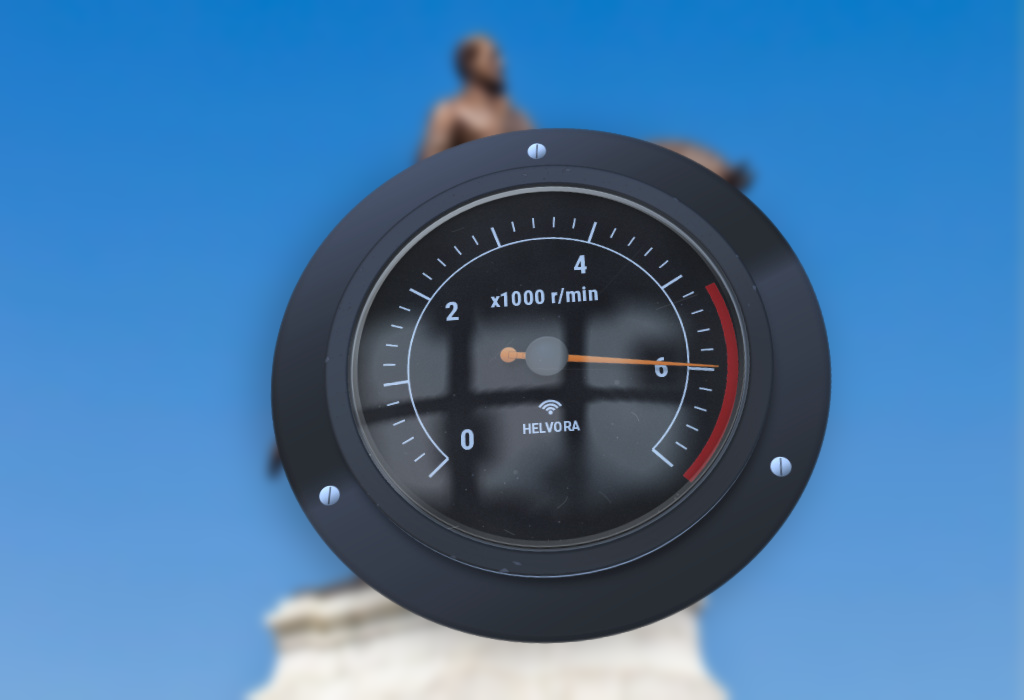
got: 6000 rpm
